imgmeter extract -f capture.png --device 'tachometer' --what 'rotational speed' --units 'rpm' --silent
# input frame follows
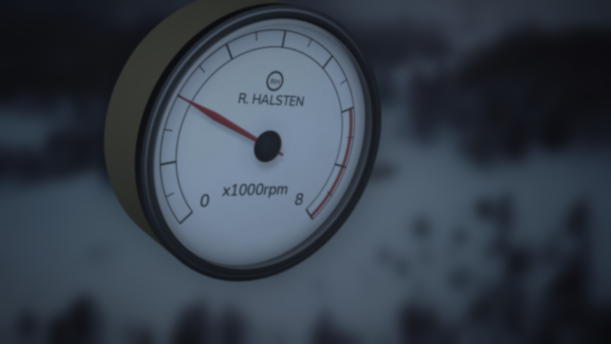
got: 2000 rpm
